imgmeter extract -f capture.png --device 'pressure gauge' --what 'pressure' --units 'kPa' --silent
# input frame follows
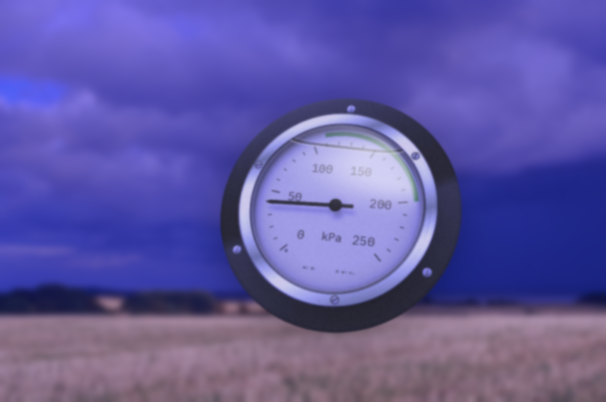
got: 40 kPa
